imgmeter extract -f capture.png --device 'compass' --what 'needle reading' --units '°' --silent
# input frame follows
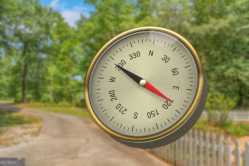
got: 115 °
